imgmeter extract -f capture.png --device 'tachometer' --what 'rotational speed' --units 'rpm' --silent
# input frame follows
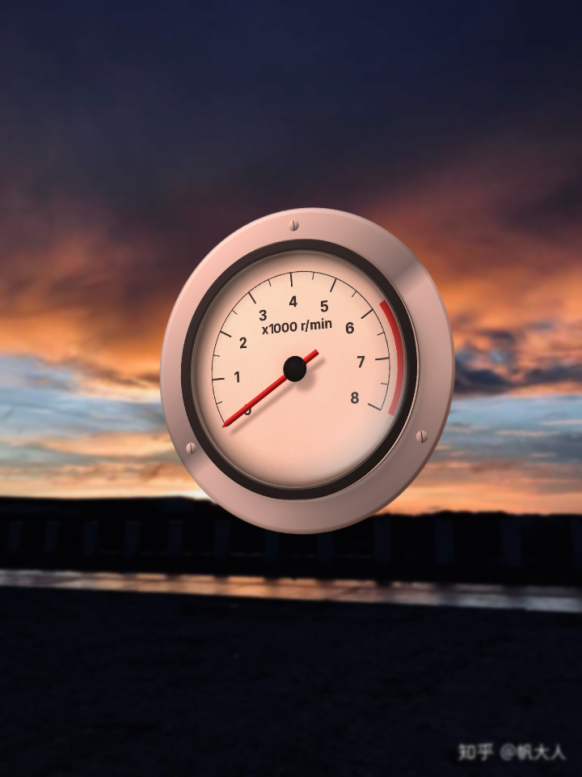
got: 0 rpm
